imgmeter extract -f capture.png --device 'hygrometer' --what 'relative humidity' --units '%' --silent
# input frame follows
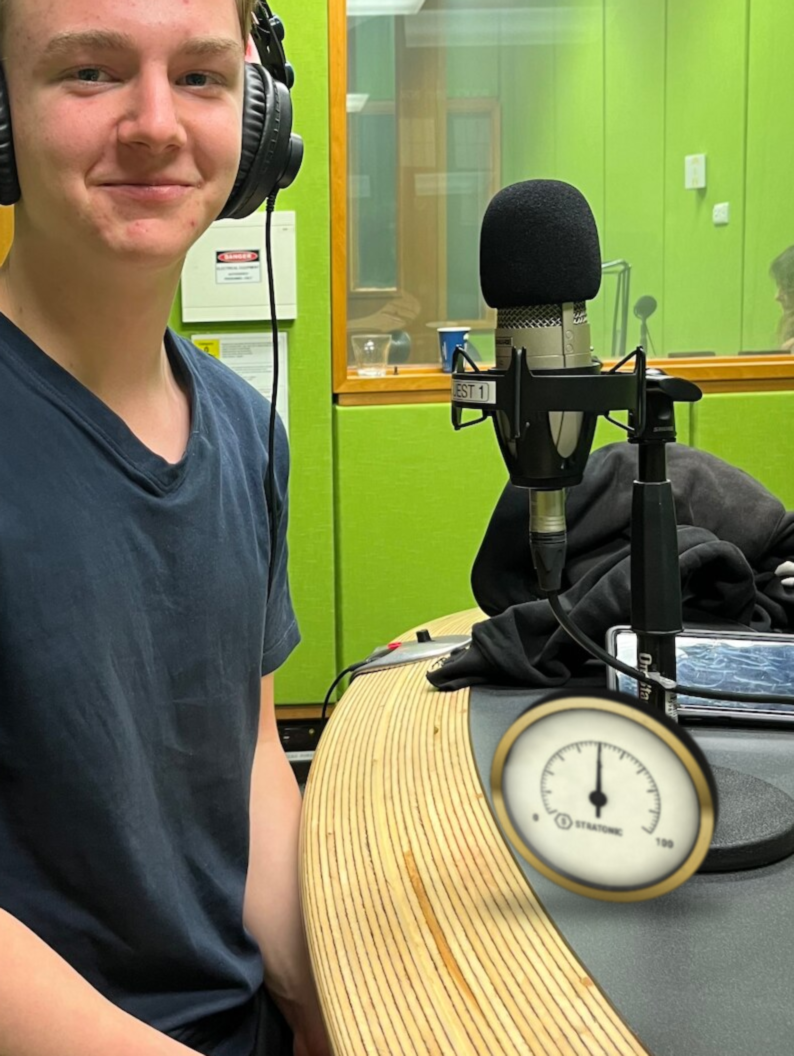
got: 50 %
